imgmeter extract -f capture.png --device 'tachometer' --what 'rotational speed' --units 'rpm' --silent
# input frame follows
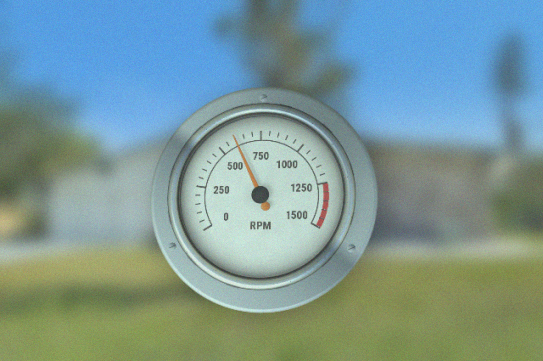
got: 600 rpm
